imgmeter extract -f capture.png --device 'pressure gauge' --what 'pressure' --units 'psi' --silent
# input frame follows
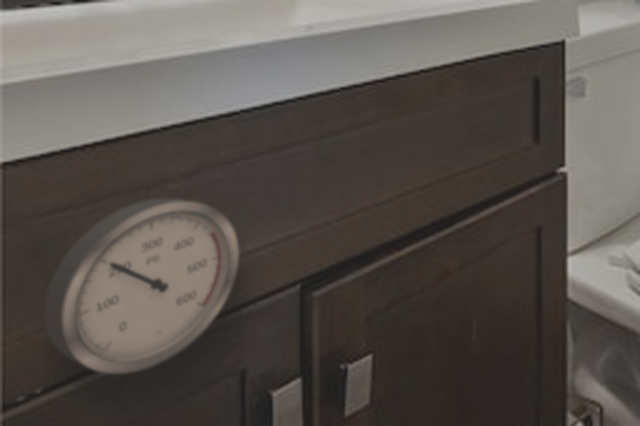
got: 200 psi
